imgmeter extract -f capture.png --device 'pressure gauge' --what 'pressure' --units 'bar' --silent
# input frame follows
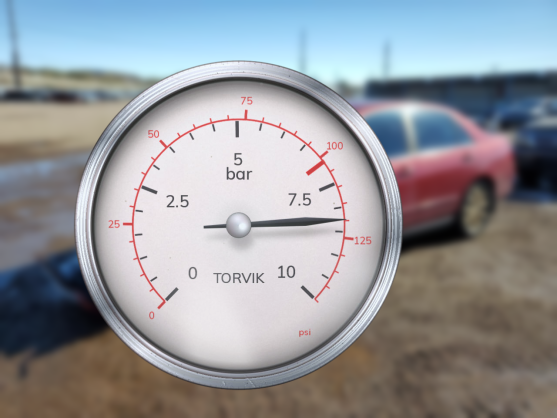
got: 8.25 bar
